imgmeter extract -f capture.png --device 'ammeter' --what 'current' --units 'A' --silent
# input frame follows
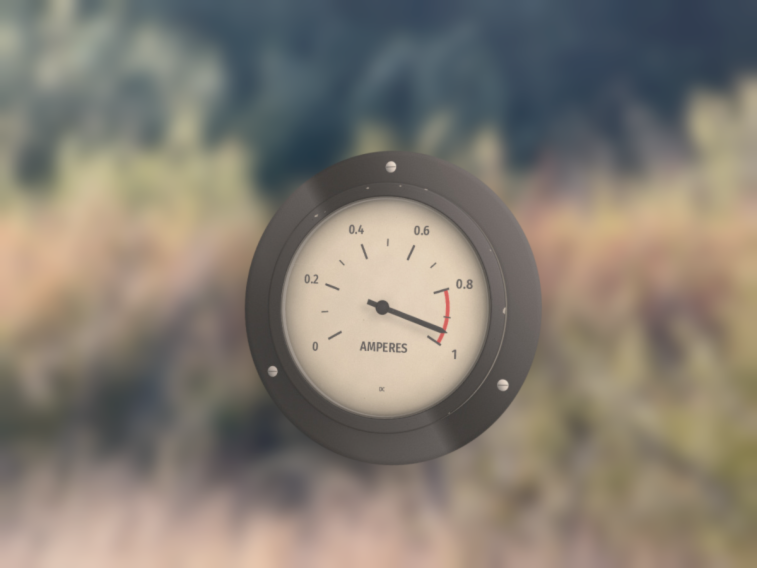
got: 0.95 A
